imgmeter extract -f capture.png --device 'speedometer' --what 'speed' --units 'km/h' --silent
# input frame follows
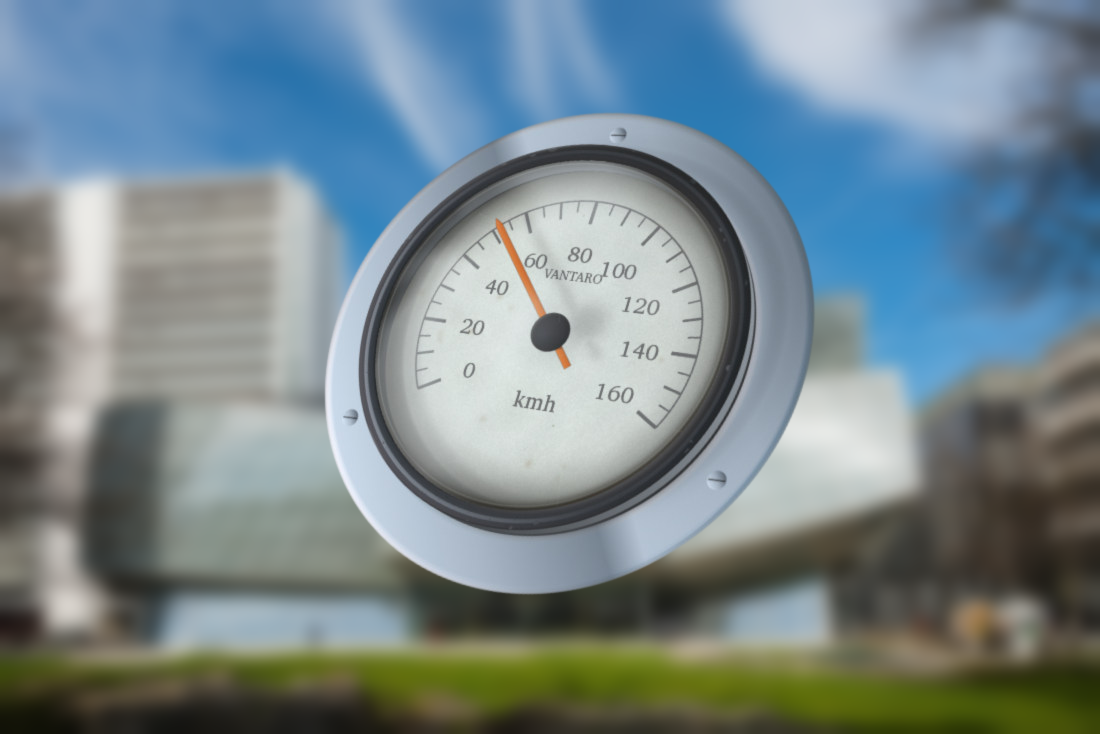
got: 52.5 km/h
